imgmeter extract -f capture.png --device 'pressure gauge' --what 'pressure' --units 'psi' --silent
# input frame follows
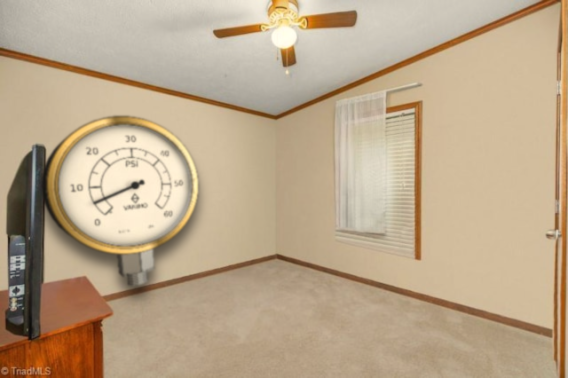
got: 5 psi
